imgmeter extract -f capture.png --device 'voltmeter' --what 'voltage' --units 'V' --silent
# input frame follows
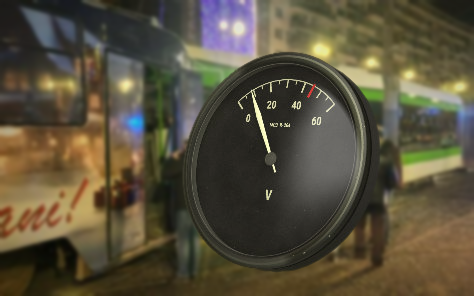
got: 10 V
